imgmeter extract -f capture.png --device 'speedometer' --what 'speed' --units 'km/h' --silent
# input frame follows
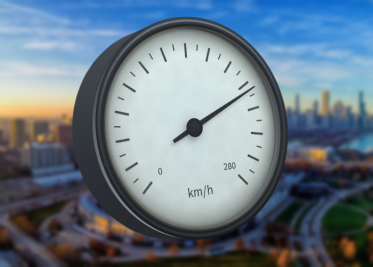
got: 205 km/h
